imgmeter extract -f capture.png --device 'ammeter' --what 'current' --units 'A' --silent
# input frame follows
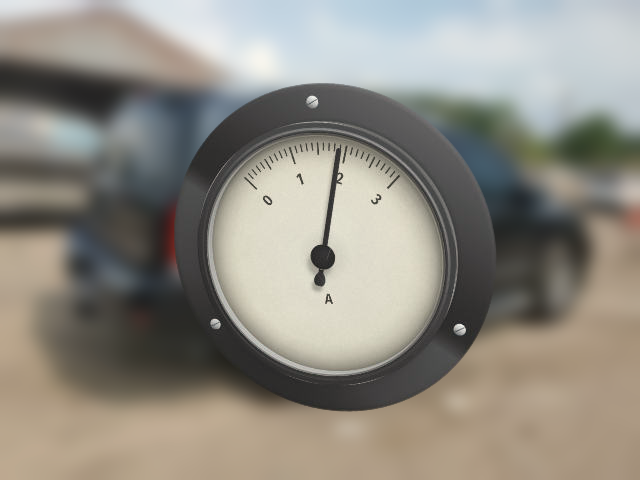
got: 1.9 A
